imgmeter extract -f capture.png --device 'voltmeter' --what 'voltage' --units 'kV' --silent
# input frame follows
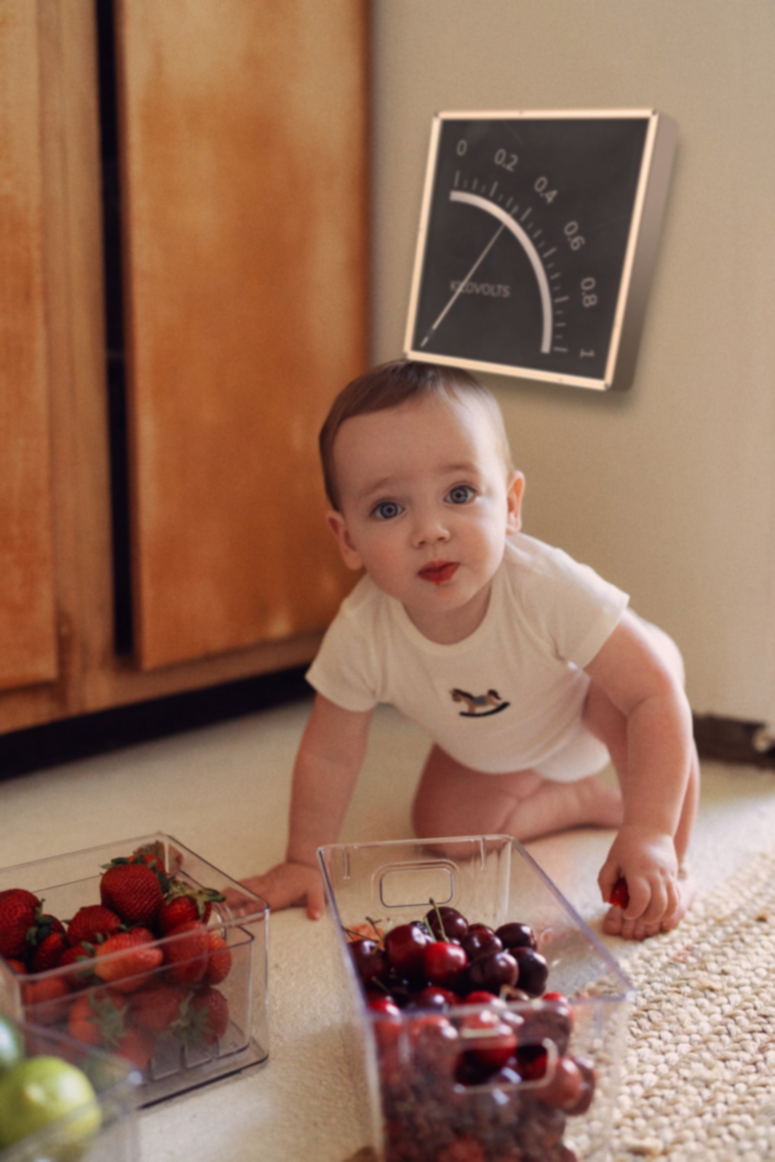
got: 0.35 kV
